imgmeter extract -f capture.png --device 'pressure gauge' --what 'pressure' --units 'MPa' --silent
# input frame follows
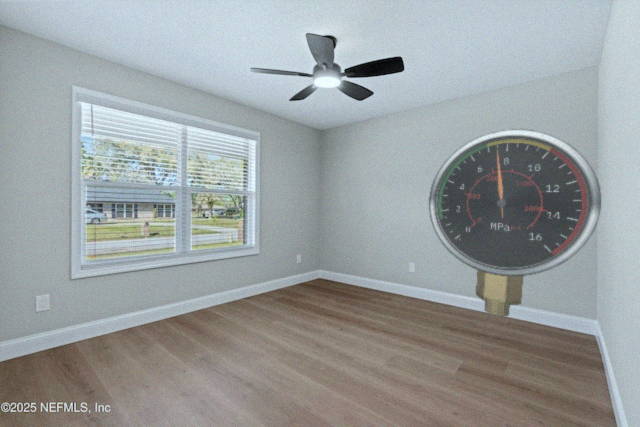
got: 7.5 MPa
